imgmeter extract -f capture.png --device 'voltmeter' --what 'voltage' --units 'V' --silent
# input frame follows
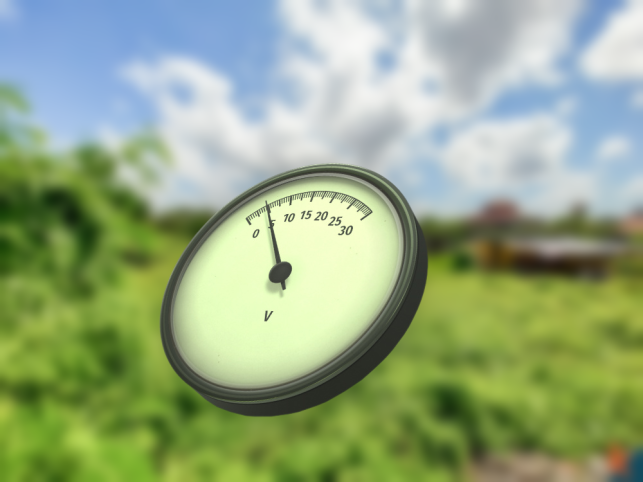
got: 5 V
